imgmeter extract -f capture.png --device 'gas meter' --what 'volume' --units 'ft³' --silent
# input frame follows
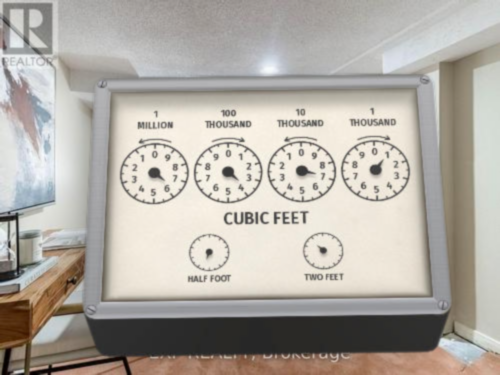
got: 637100 ft³
